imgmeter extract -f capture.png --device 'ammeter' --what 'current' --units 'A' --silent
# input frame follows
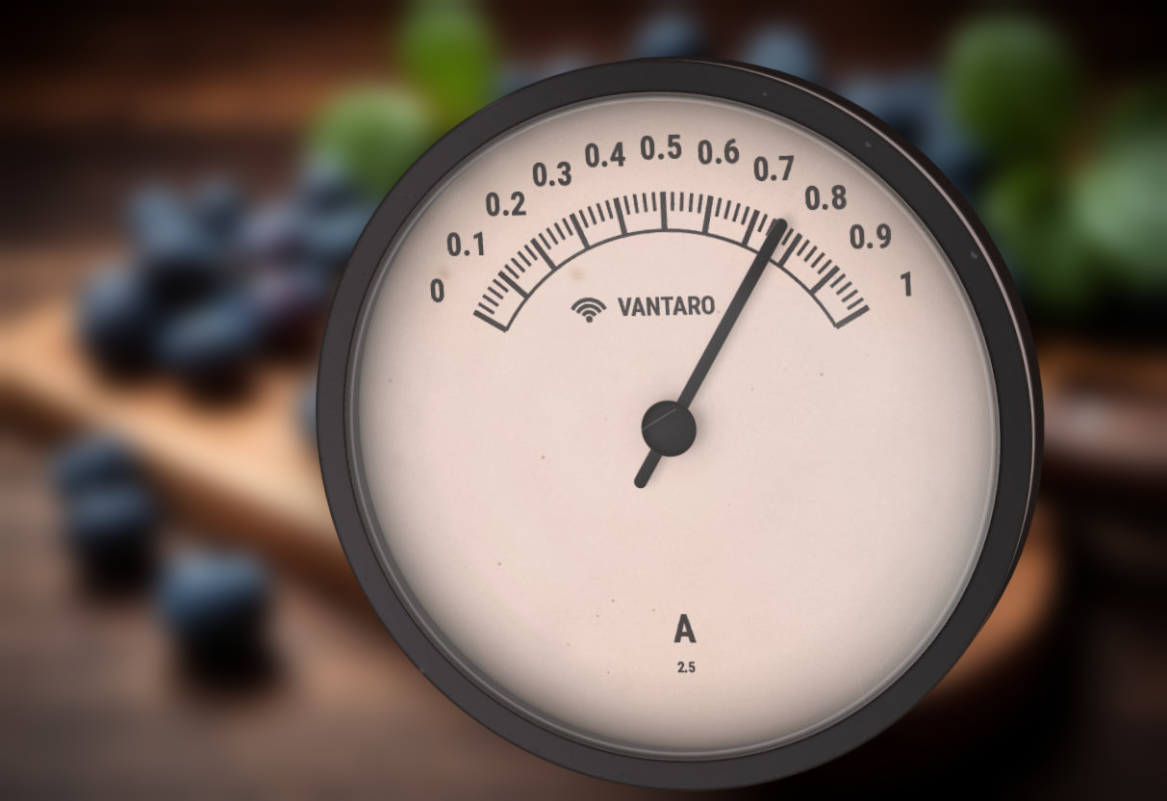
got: 0.76 A
